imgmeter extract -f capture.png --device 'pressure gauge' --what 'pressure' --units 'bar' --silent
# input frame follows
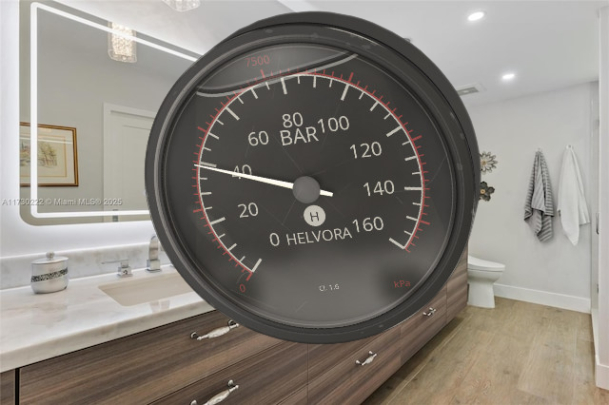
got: 40 bar
